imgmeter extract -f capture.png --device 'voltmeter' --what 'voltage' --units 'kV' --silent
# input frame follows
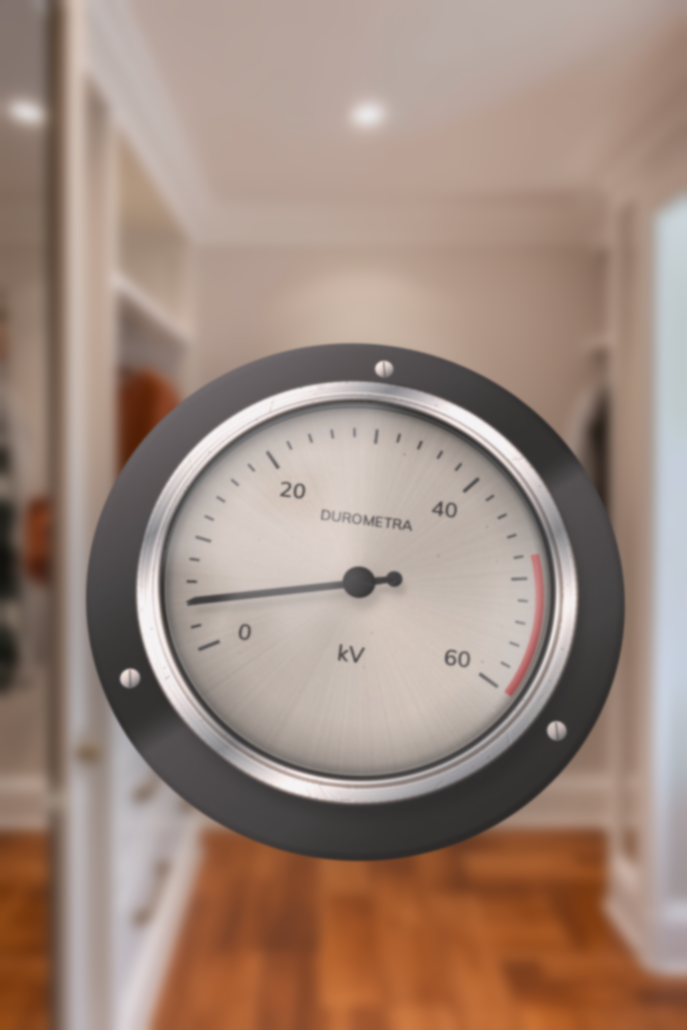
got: 4 kV
